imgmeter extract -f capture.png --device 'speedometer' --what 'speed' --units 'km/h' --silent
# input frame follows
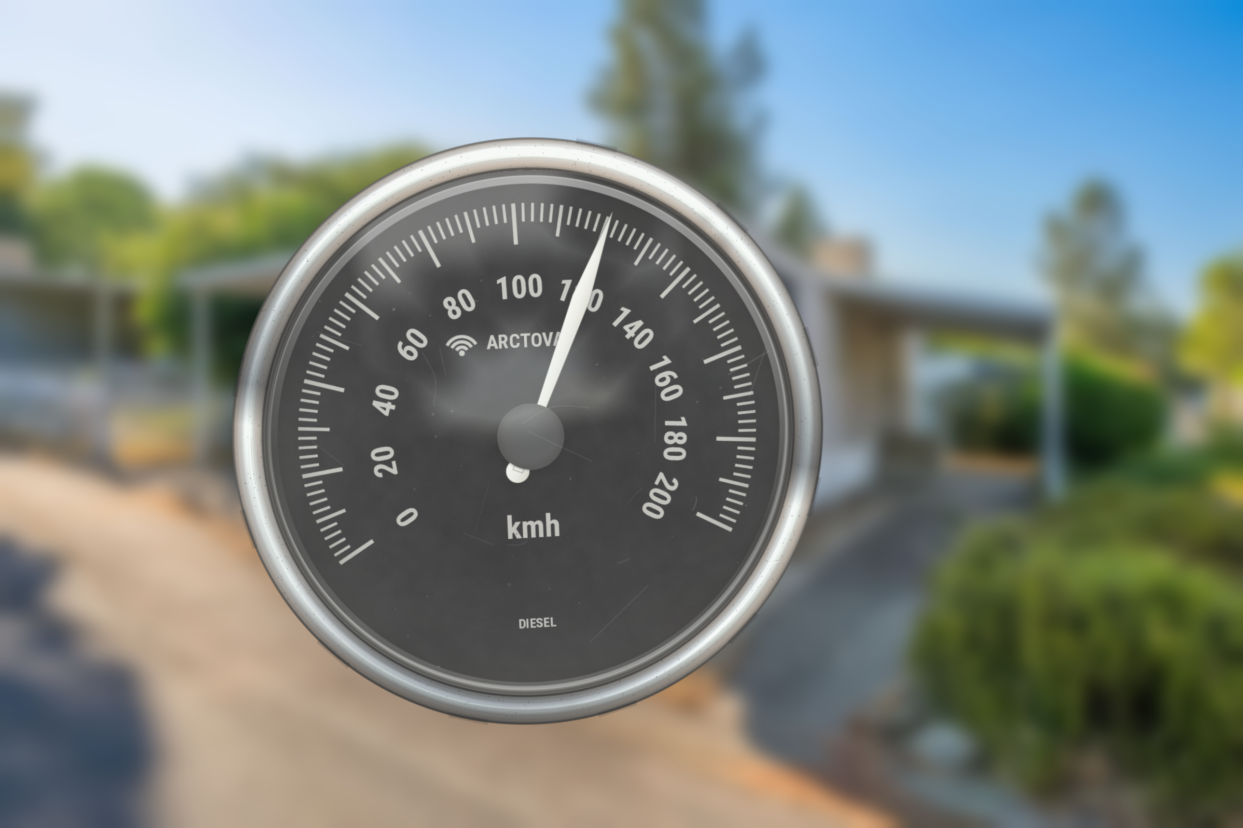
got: 120 km/h
